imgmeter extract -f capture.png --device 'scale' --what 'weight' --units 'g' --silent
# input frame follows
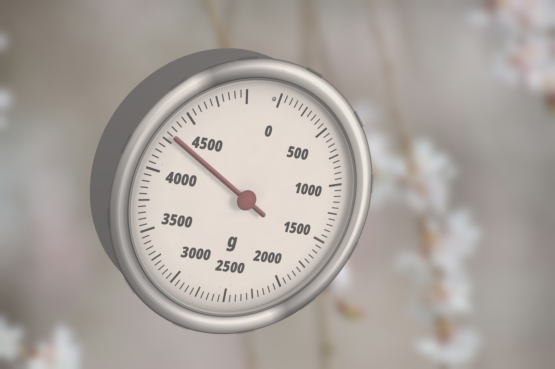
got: 4300 g
